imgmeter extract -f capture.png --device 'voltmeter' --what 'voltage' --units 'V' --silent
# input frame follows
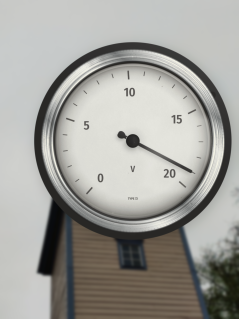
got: 19 V
